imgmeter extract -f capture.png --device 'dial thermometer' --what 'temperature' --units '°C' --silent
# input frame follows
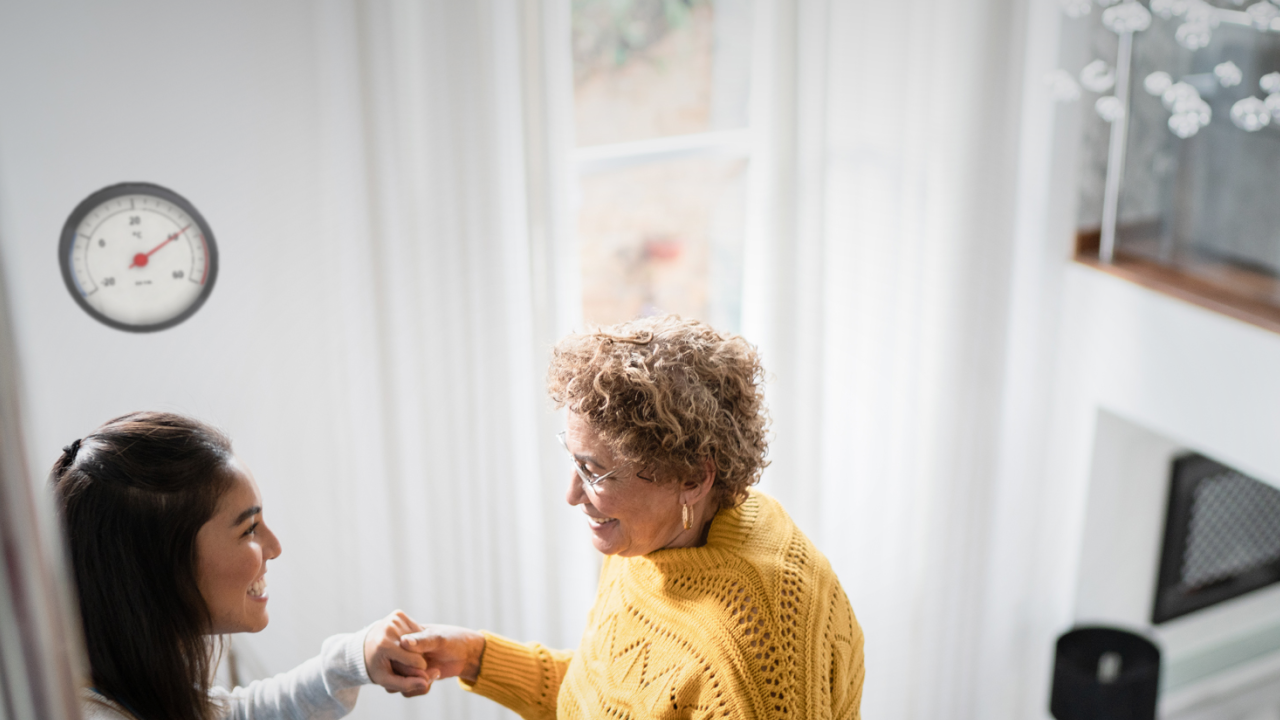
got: 40 °C
